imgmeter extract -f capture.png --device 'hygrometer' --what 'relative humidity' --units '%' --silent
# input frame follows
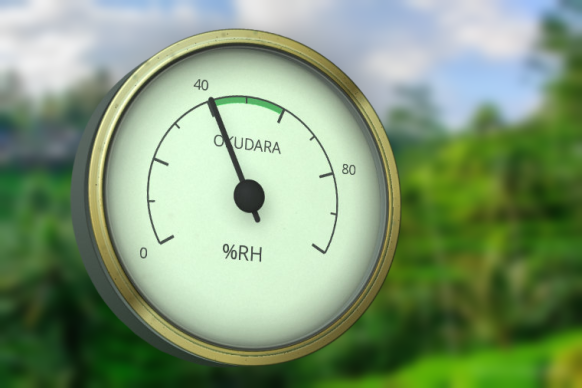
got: 40 %
